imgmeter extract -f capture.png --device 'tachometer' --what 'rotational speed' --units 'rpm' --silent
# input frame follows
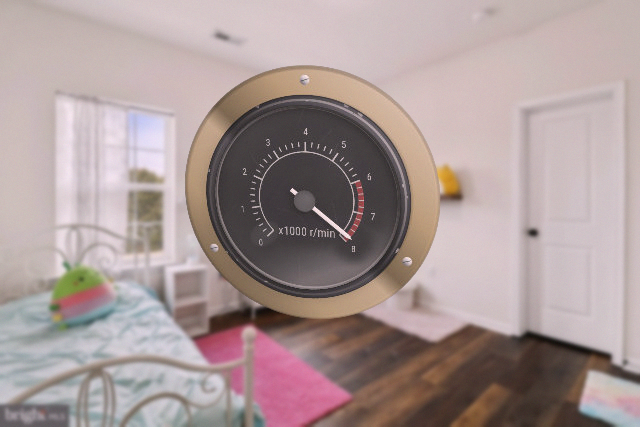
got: 7800 rpm
